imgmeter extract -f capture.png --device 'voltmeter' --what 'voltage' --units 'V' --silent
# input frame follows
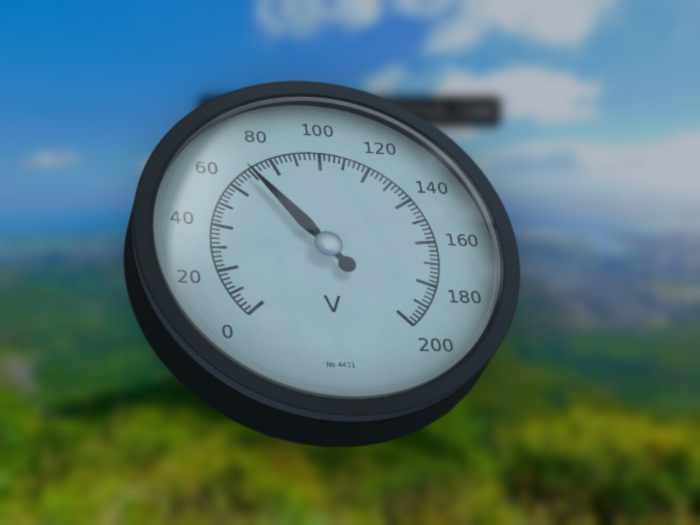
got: 70 V
